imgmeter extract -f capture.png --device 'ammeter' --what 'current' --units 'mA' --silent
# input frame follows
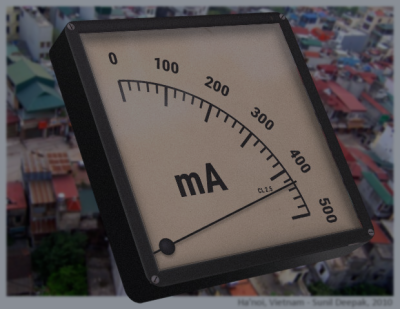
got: 430 mA
